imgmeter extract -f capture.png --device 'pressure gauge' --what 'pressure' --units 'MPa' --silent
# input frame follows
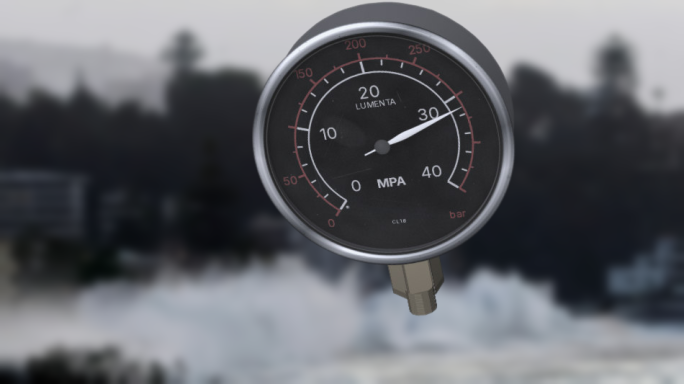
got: 31 MPa
